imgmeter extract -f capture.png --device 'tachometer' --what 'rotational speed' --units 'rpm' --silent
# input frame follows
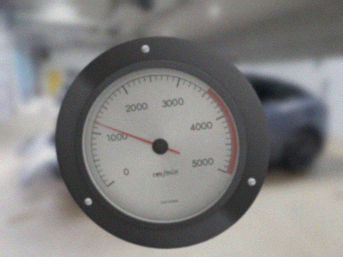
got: 1200 rpm
